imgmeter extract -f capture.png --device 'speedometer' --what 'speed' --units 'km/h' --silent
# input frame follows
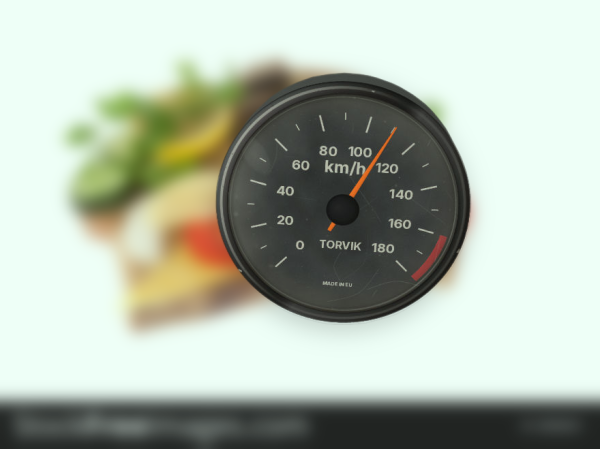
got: 110 km/h
